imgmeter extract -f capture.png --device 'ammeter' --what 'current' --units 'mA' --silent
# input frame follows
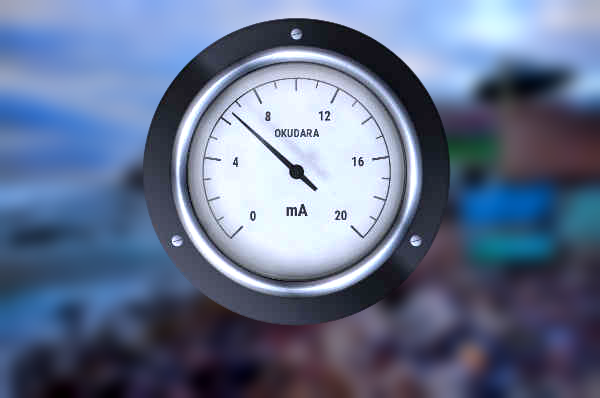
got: 6.5 mA
